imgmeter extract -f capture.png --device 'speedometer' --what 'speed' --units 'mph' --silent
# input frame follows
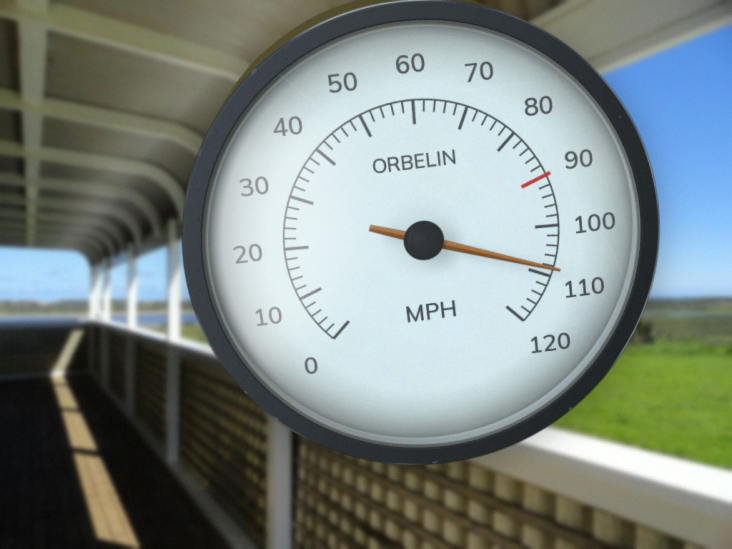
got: 108 mph
